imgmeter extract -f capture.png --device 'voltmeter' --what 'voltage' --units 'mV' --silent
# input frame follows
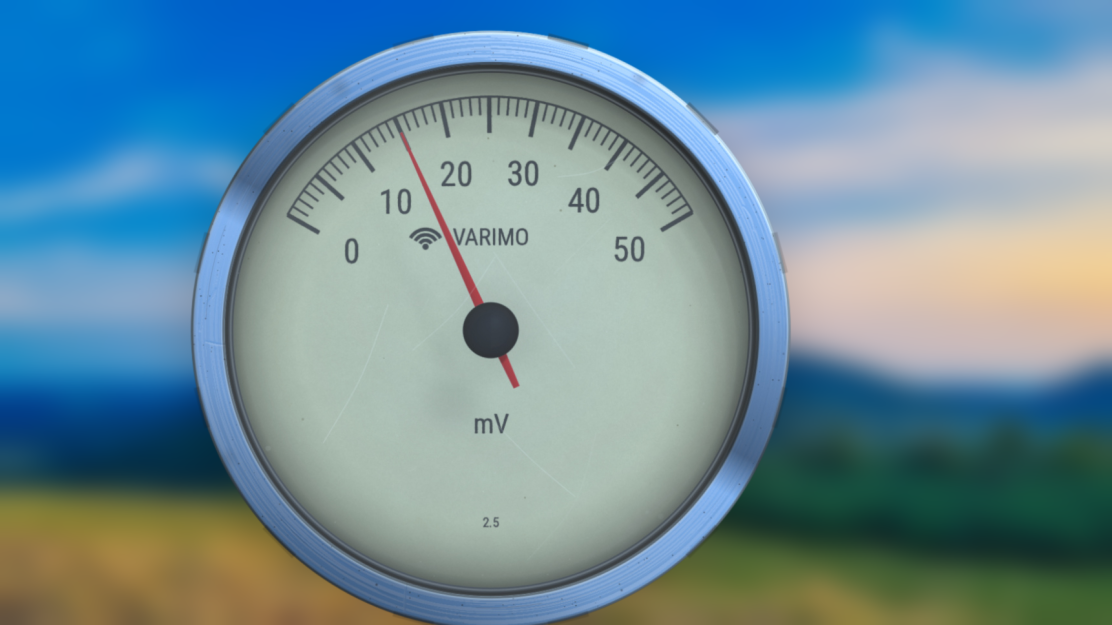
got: 15 mV
